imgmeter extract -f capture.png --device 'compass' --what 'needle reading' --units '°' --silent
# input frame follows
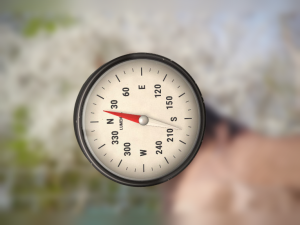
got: 15 °
